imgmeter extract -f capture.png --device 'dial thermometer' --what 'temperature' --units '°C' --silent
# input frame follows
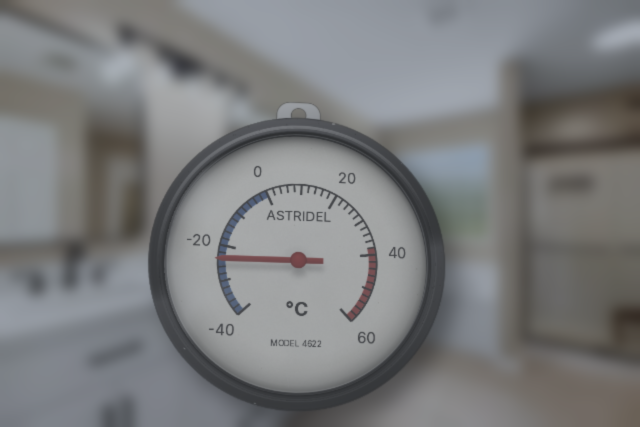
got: -24 °C
